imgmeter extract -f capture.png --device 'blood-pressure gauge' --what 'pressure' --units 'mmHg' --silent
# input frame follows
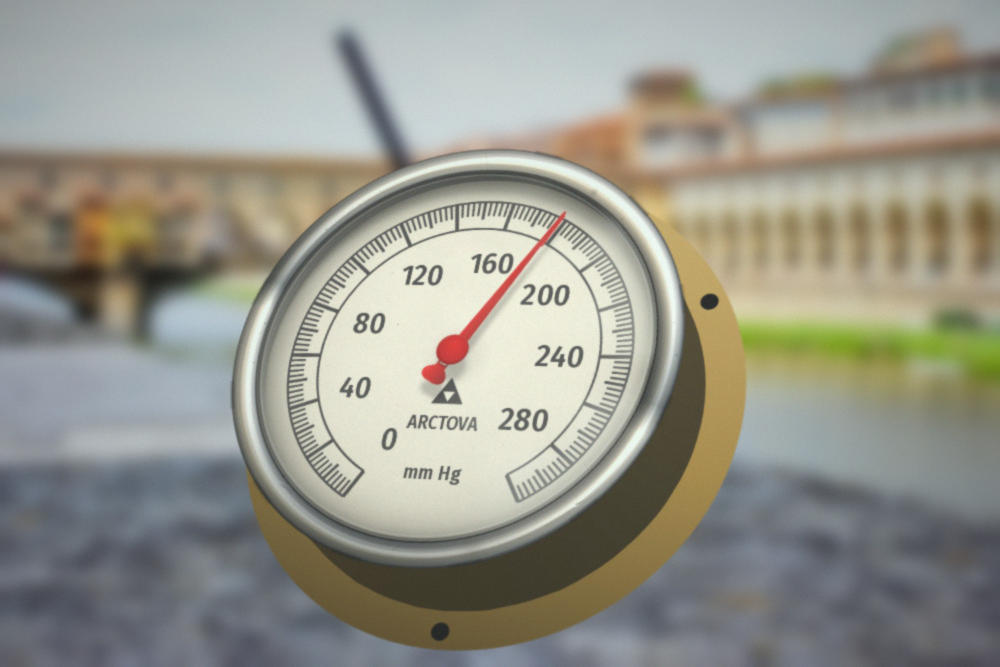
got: 180 mmHg
